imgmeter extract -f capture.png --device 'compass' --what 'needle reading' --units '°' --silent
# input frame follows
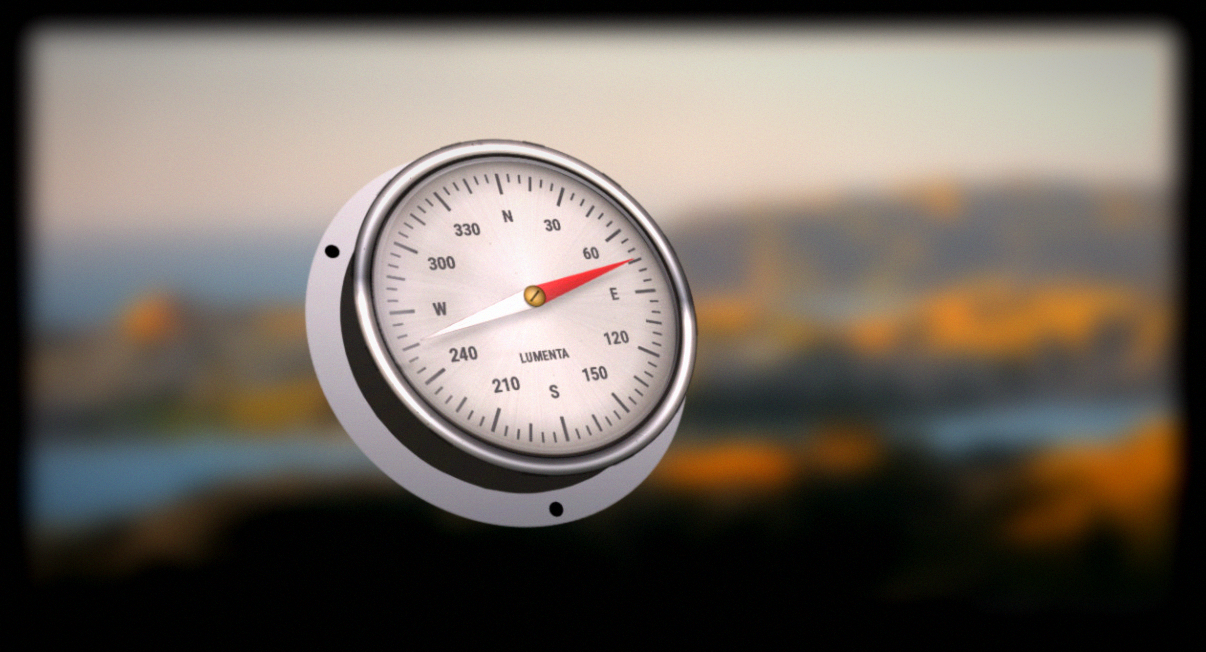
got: 75 °
